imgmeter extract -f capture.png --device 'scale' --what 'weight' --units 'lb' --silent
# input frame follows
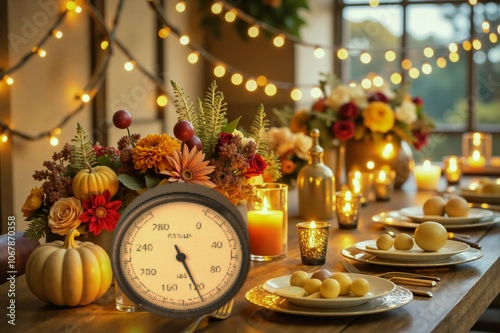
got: 120 lb
